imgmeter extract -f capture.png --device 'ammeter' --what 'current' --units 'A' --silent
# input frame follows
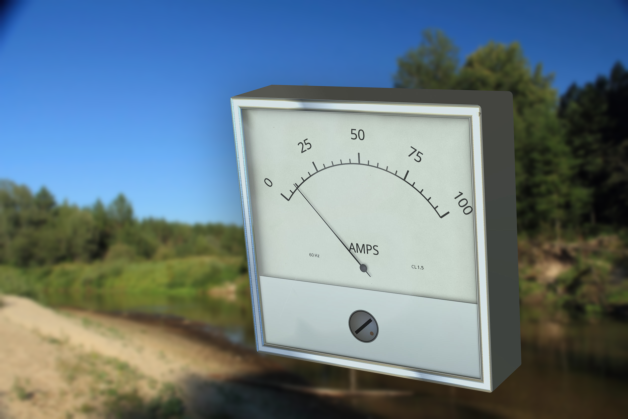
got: 10 A
